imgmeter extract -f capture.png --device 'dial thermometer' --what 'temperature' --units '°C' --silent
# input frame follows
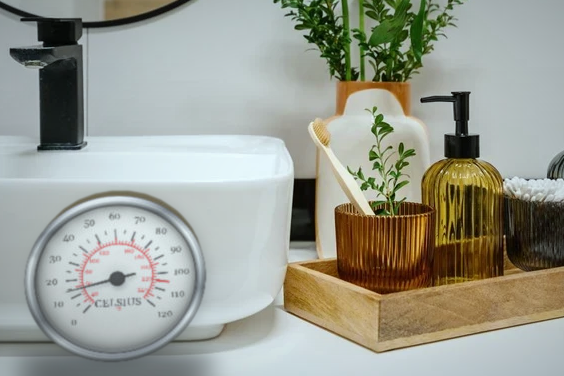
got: 15 °C
